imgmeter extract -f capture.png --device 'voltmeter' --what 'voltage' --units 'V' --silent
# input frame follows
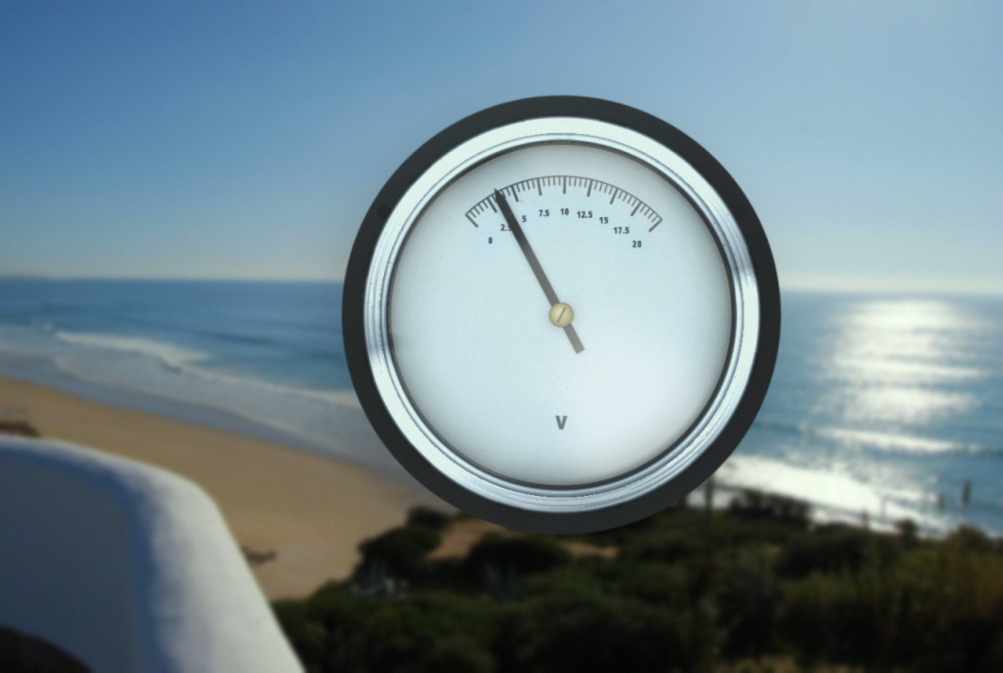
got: 3.5 V
